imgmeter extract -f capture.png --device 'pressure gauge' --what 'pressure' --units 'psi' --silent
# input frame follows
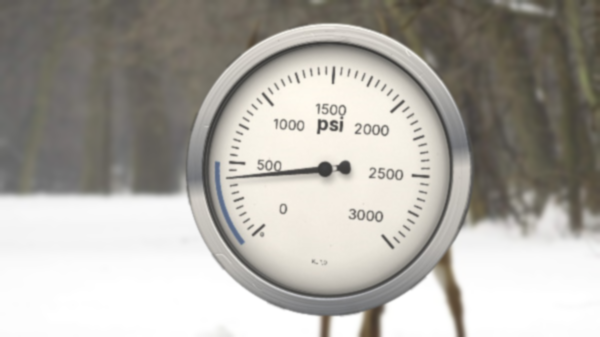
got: 400 psi
